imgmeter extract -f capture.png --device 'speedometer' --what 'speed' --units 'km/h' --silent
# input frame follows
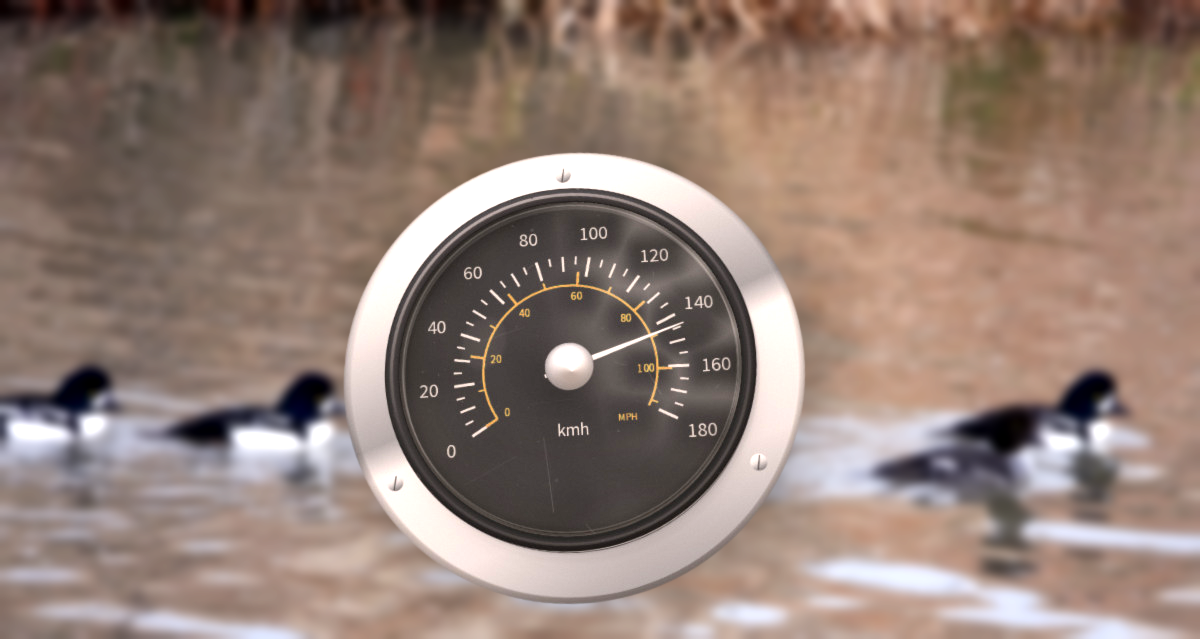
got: 145 km/h
